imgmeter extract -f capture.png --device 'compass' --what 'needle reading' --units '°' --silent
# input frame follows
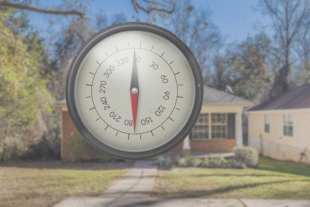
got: 172.5 °
